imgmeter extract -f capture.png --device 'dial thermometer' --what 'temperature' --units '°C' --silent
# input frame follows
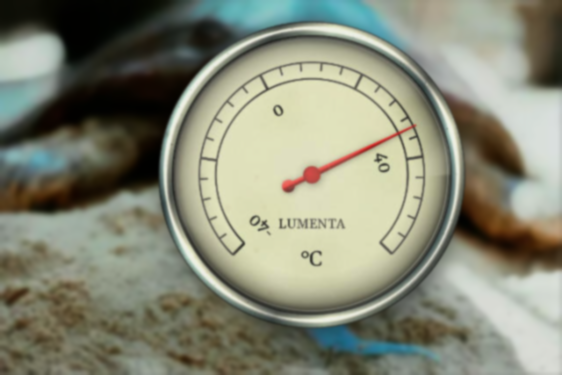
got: 34 °C
